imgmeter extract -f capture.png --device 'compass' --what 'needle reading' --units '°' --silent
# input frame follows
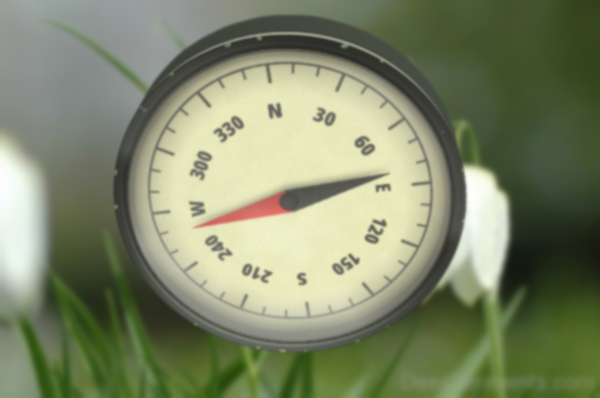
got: 260 °
